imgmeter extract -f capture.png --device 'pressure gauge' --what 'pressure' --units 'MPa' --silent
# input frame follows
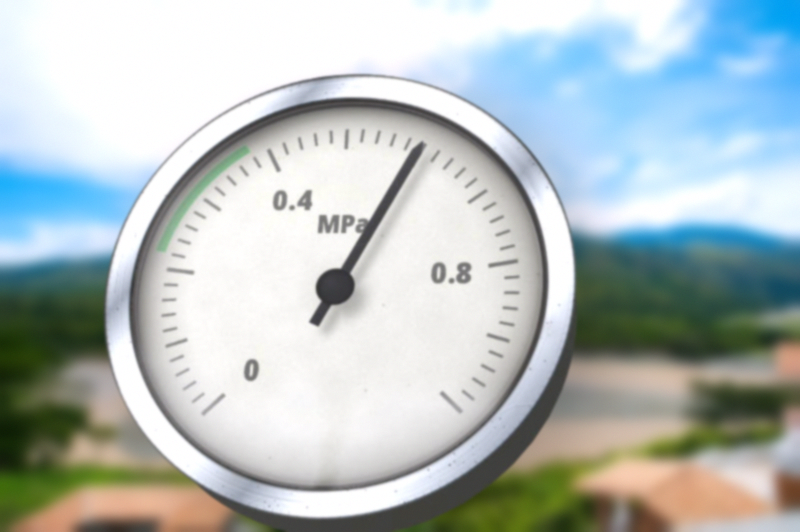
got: 0.6 MPa
